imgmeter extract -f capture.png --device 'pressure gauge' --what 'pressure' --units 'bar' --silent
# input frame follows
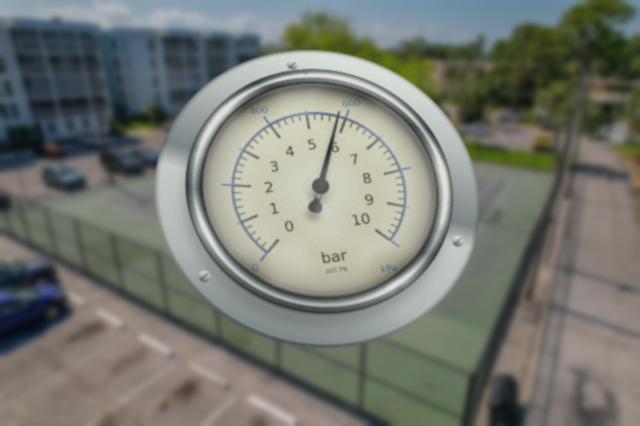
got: 5.8 bar
